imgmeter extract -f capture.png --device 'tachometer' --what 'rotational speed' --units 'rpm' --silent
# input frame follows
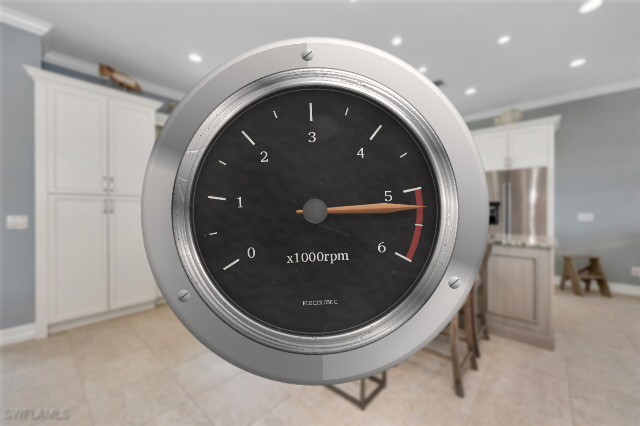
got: 5250 rpm
